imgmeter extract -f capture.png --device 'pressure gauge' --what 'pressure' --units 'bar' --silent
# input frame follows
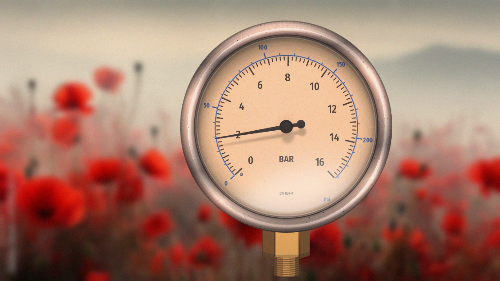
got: 2 bar
